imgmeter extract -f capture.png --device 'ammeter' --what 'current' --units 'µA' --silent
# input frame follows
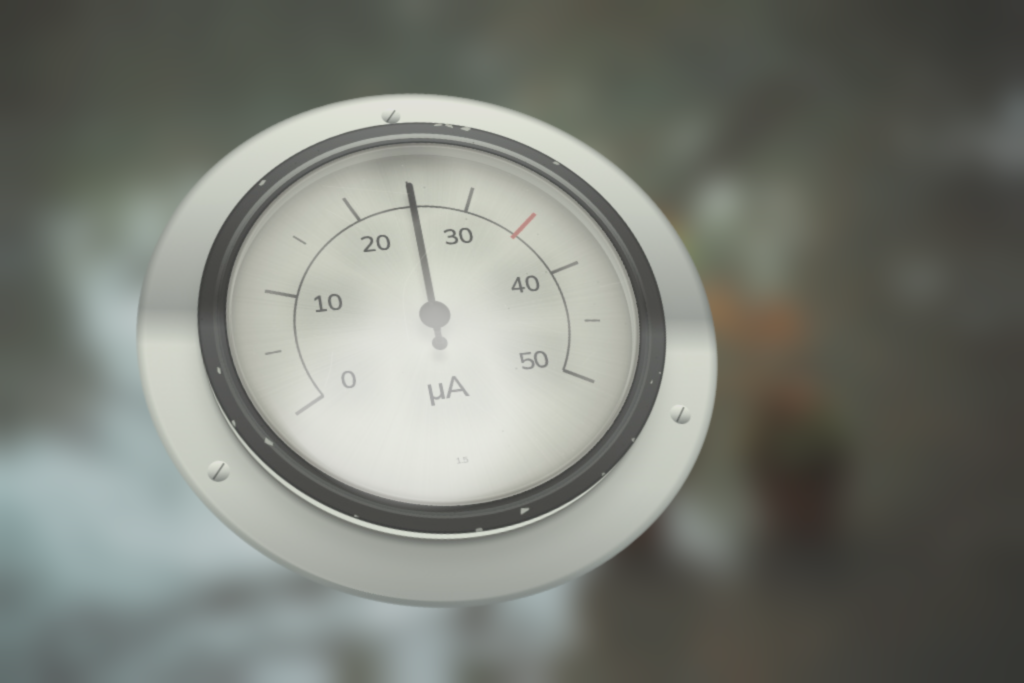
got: 25 µA
